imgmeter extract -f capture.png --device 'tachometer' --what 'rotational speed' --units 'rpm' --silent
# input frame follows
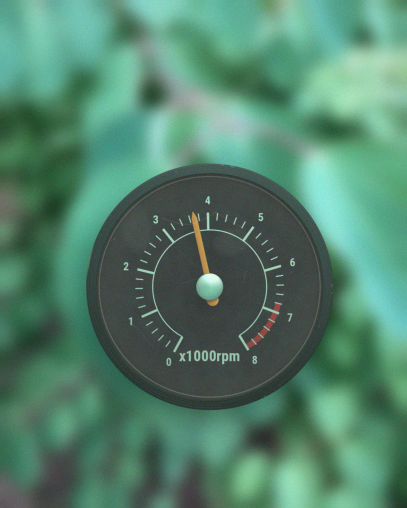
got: 3700 rpm
